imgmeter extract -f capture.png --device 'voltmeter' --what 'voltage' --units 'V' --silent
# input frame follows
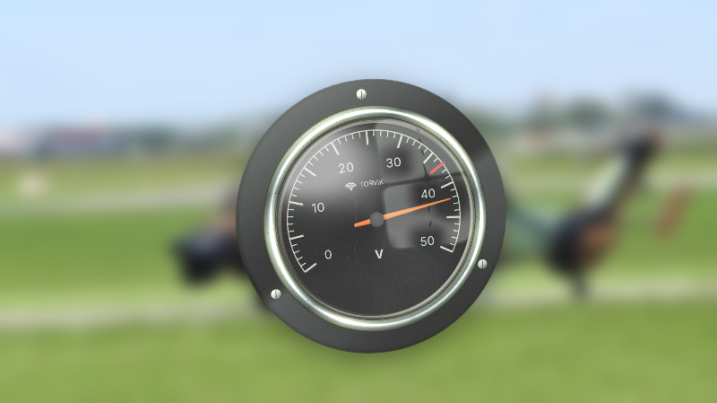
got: 42 V
